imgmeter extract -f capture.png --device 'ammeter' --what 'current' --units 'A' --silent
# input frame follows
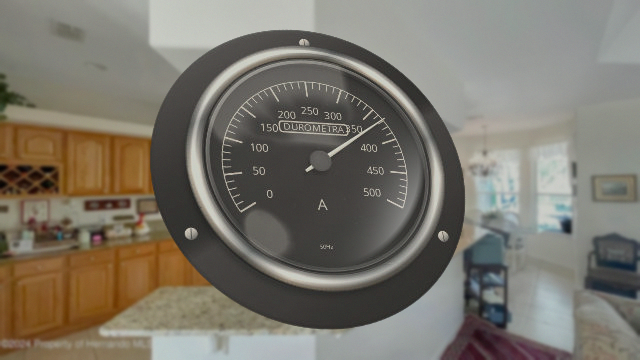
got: 370 A
